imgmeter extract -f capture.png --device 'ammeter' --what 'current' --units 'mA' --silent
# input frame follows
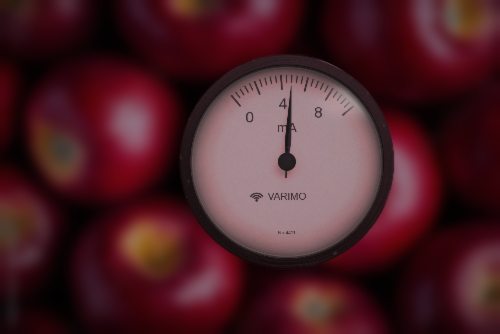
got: 4.8 mA
